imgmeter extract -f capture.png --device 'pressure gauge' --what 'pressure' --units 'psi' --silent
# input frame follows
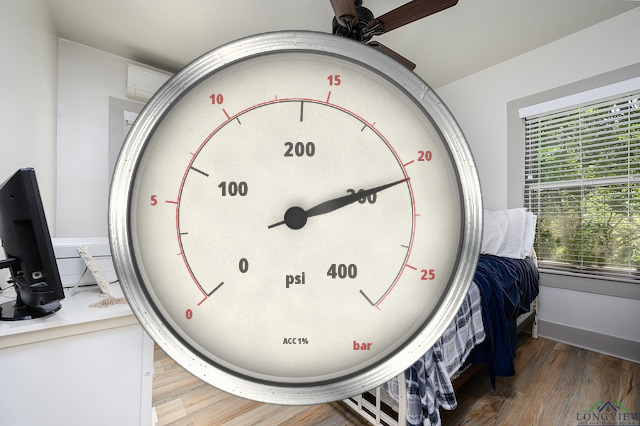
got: 300 psi
